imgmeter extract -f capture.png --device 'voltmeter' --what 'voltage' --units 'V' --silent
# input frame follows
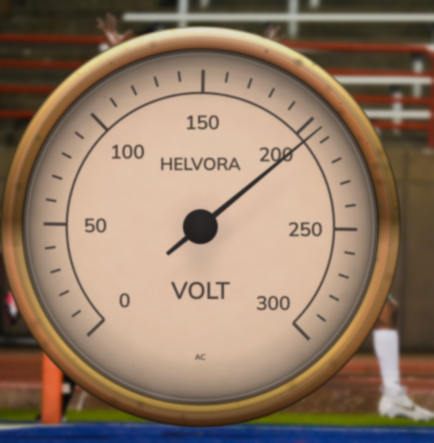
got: 205 V
